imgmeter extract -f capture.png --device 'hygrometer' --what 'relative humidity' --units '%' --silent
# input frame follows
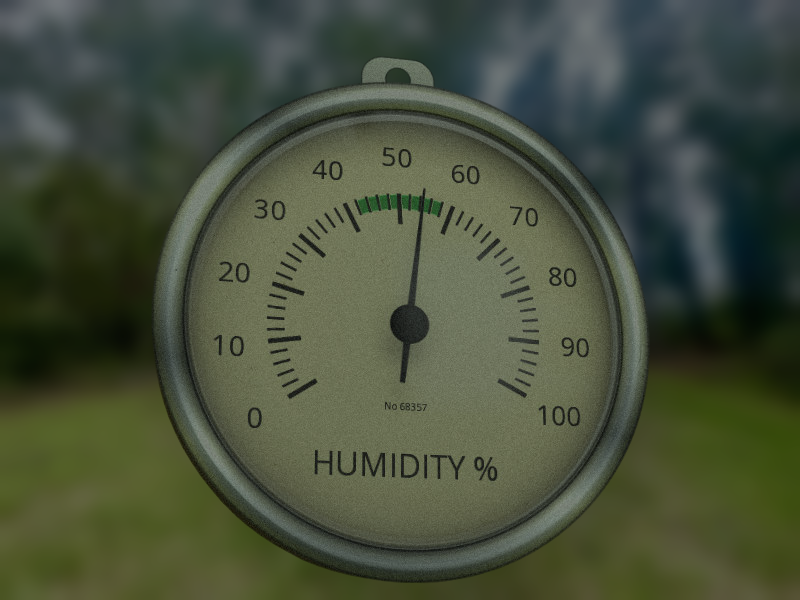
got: 54 %
